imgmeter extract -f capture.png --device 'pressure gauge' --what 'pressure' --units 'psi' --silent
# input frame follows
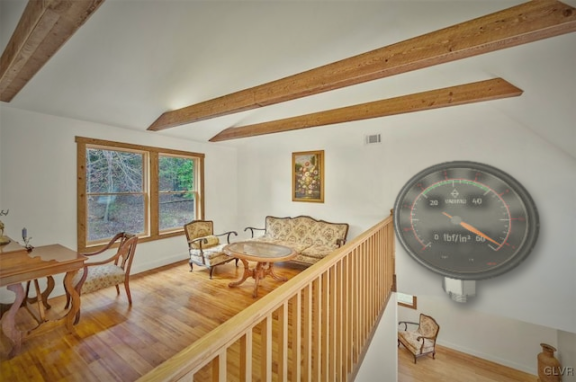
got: 58 psi
